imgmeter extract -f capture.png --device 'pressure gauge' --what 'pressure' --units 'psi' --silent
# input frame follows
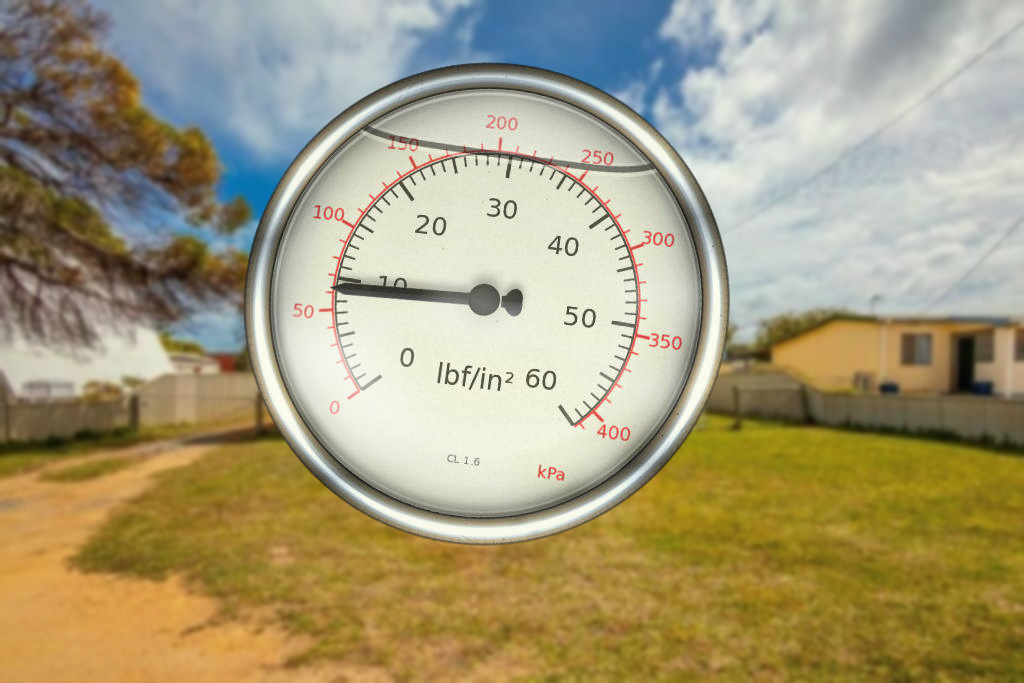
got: 9 psi
